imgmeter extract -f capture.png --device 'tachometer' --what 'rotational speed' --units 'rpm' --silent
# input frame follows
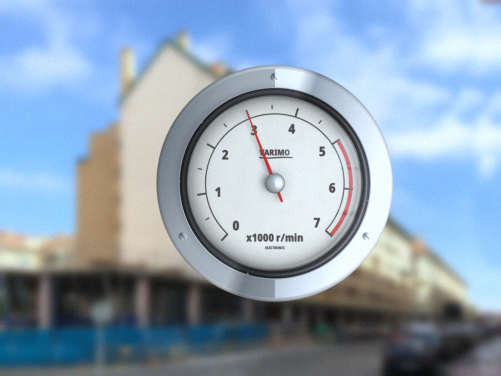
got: 3000 rpm
